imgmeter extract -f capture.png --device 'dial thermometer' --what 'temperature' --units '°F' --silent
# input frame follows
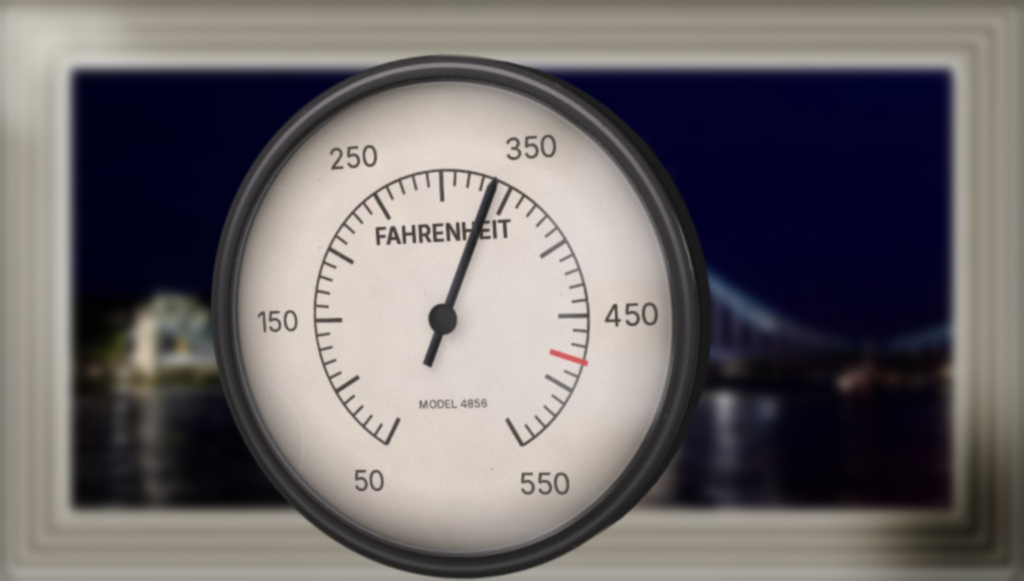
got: 340 °F
